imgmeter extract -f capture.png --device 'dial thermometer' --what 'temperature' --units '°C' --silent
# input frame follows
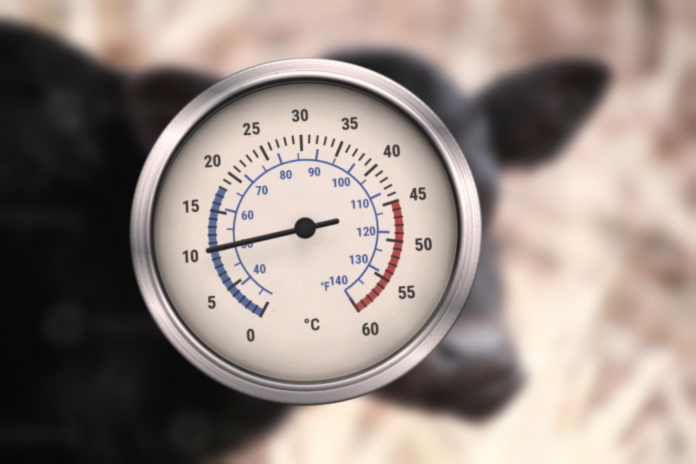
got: 10 °C
